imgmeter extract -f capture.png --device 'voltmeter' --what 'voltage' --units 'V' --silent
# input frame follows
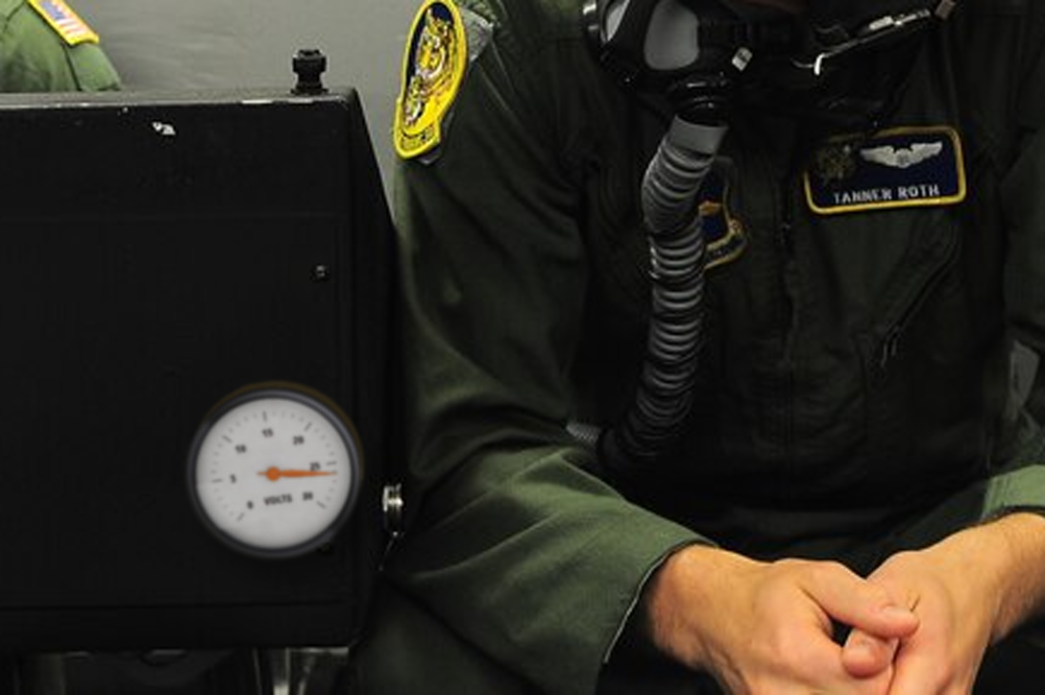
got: 26 V
